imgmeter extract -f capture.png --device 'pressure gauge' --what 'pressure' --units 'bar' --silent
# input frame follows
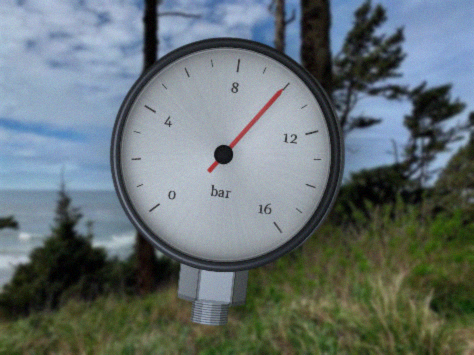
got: 10 bar
